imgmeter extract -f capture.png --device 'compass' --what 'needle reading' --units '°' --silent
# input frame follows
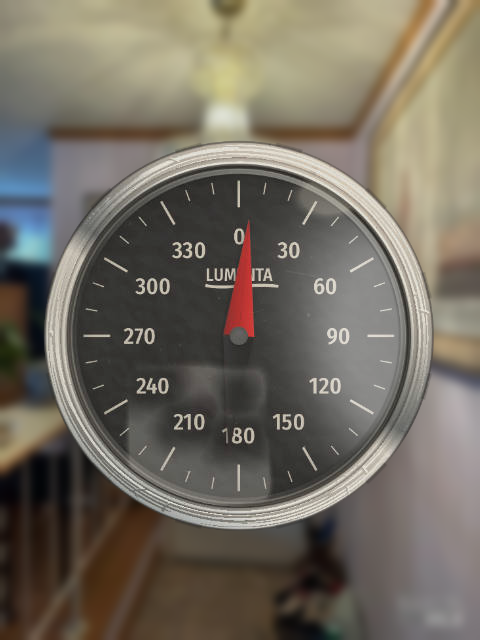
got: 5 °
